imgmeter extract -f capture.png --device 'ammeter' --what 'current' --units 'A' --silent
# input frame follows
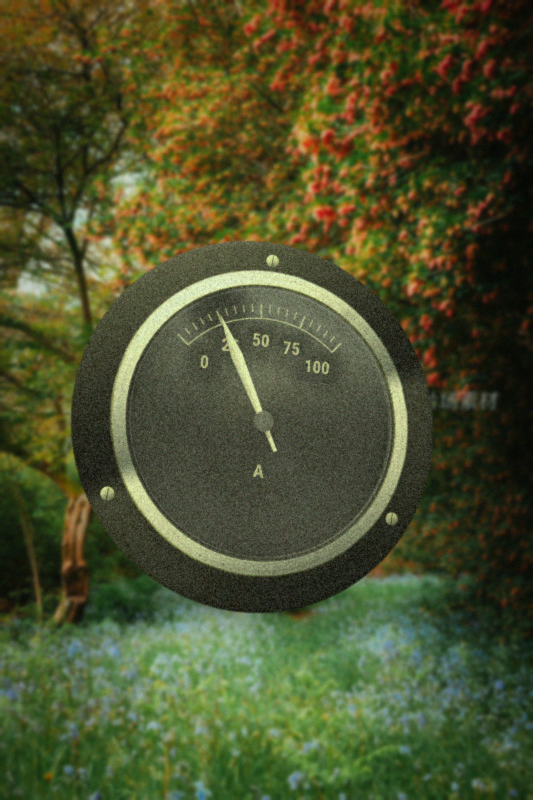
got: 25 A
